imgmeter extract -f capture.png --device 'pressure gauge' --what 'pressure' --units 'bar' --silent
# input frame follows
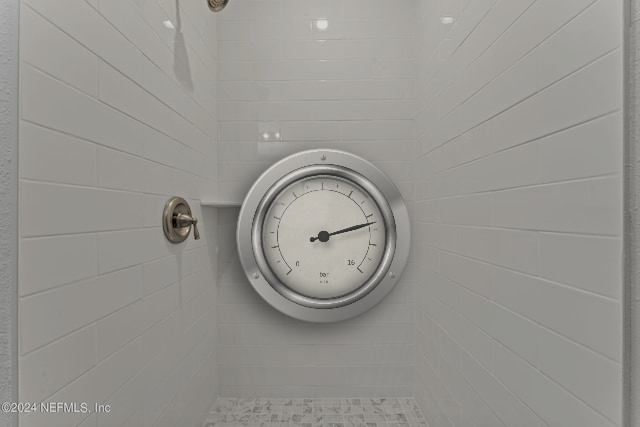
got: 12.5 bar
